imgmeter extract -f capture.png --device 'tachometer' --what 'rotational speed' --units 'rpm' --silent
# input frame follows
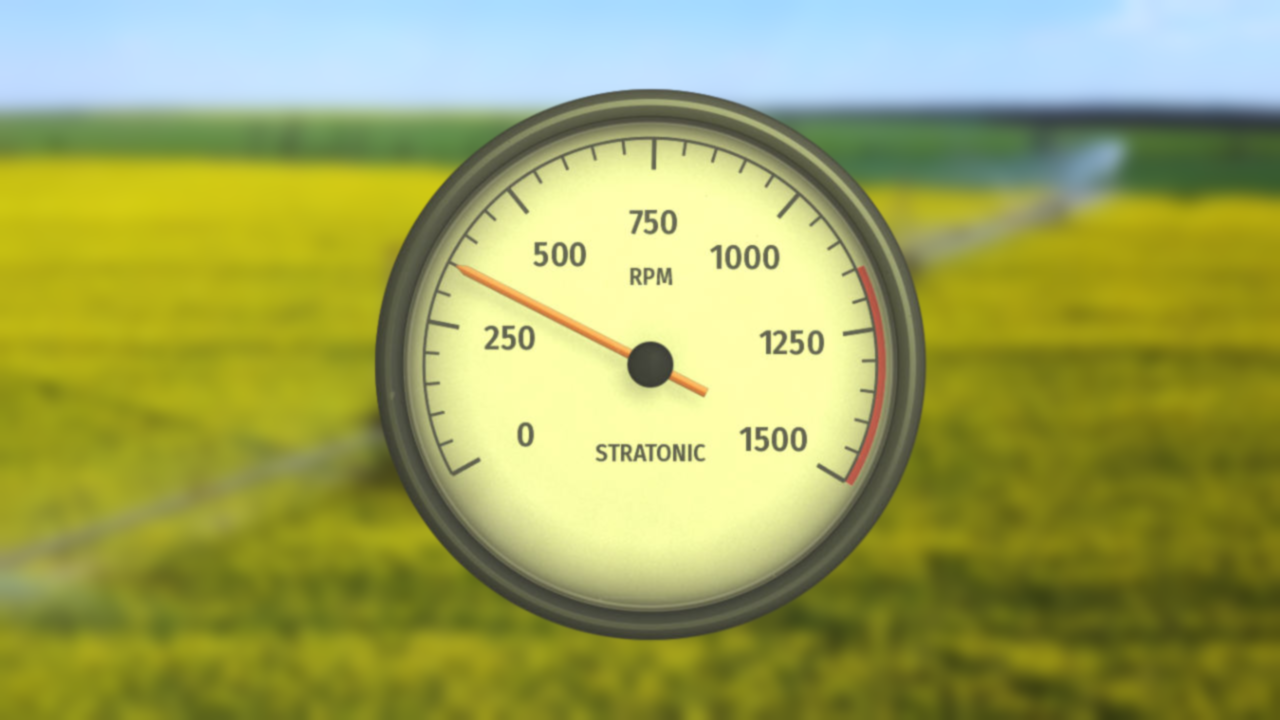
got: 350 rpm
